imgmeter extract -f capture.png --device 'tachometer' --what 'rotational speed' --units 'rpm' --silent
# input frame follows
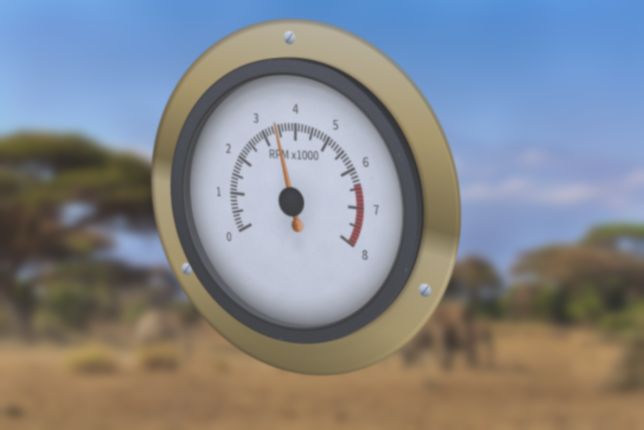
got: 3500 rpm
